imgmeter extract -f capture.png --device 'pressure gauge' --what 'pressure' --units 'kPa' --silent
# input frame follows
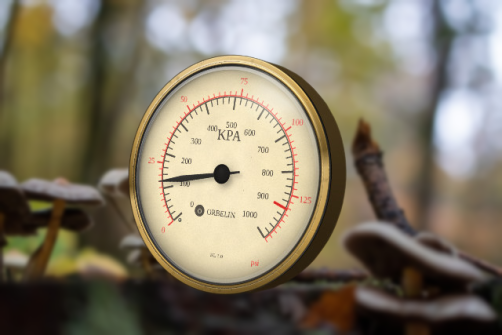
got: 120 kPa
